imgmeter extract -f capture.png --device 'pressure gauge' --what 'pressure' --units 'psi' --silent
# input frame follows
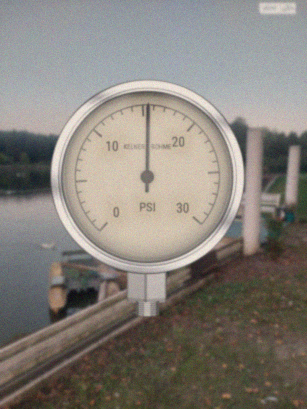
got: 15.5 psi
